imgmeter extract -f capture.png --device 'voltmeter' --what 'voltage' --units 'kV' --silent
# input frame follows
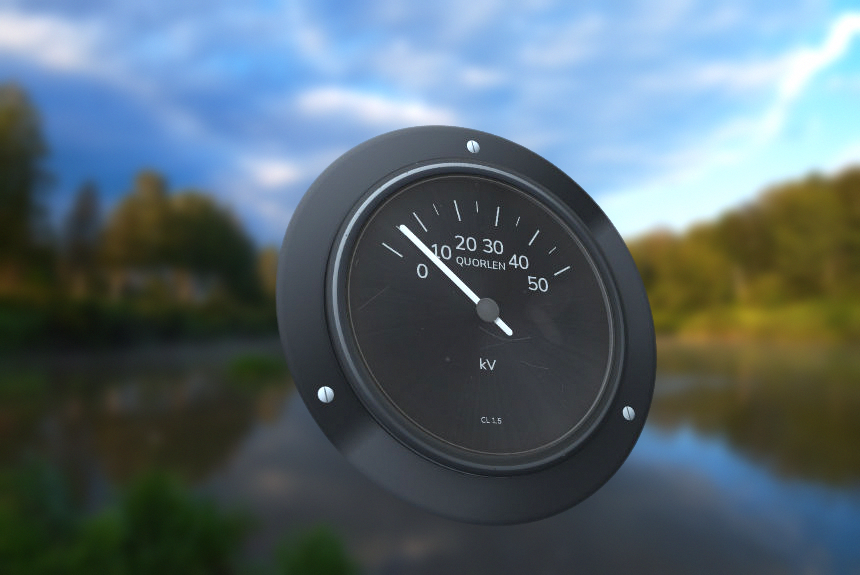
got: 5 kV
